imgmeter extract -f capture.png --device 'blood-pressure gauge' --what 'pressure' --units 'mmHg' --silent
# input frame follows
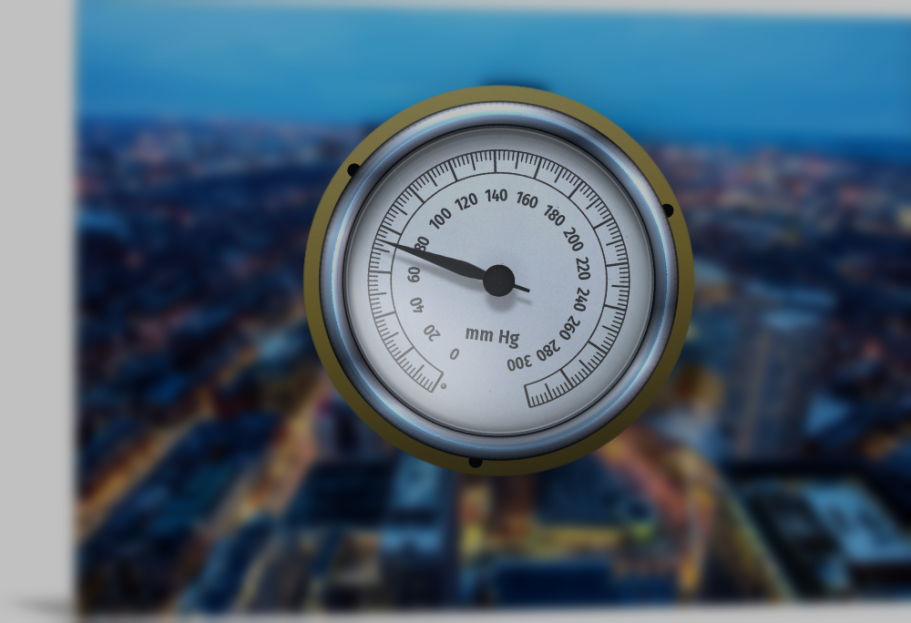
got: 74 mmHg
